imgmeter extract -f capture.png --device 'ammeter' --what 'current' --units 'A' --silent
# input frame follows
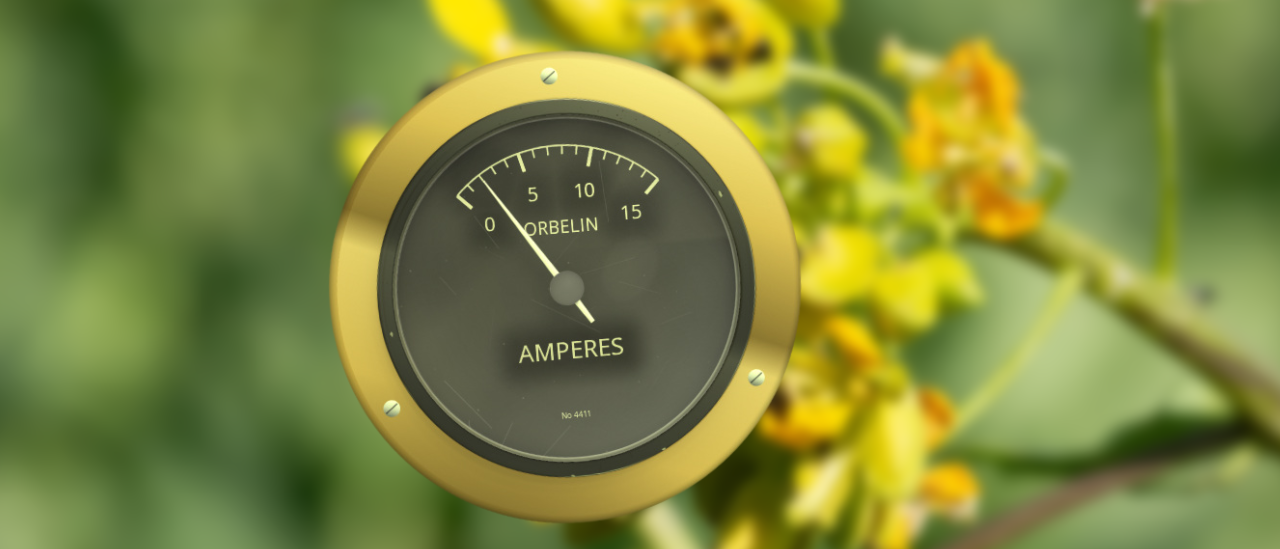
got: 2 A
